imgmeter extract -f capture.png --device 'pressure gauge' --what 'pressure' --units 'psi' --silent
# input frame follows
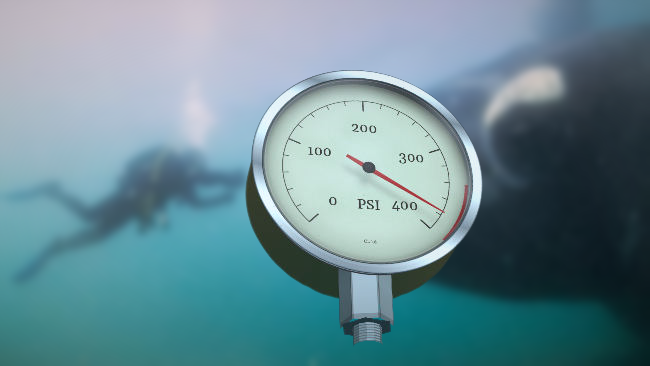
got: 380 psi
